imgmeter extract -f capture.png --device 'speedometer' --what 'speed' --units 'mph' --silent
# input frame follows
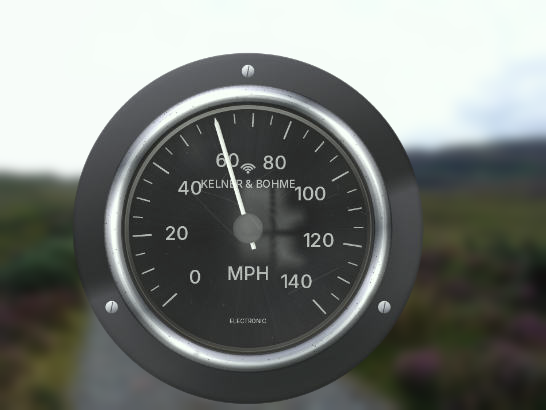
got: 60 mph
